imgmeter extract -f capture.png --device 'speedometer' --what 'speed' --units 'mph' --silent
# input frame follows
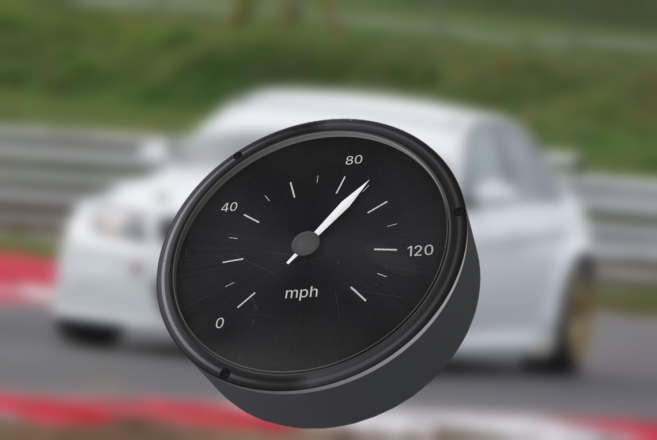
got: 90 mph
